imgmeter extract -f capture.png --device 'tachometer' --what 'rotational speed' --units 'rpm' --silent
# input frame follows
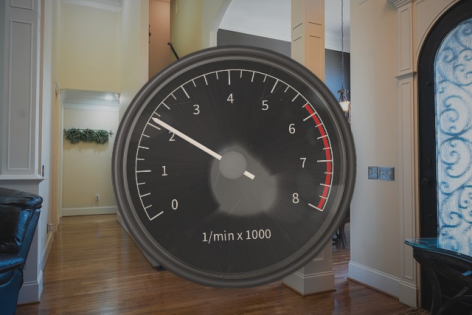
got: 2125 rpm
